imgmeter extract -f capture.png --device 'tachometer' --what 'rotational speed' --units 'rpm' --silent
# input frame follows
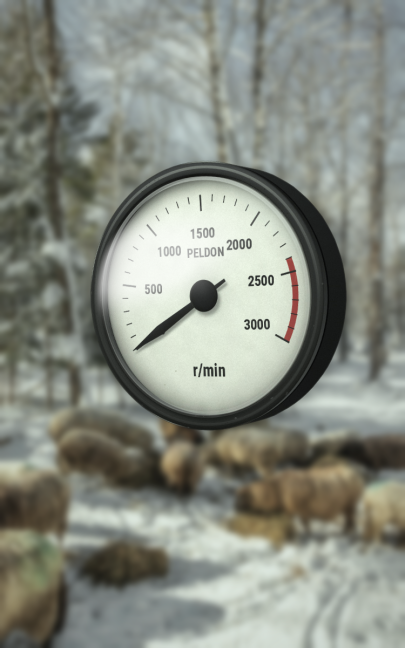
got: 0 rpm
